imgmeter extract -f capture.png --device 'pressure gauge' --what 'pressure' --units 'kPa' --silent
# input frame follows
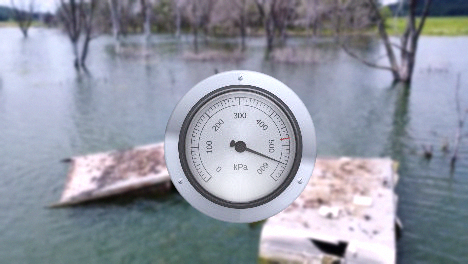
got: 550 kPa
